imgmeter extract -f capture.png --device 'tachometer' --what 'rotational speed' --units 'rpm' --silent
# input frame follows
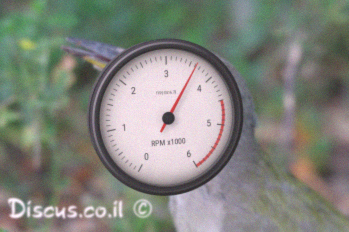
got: 3600 rpm
